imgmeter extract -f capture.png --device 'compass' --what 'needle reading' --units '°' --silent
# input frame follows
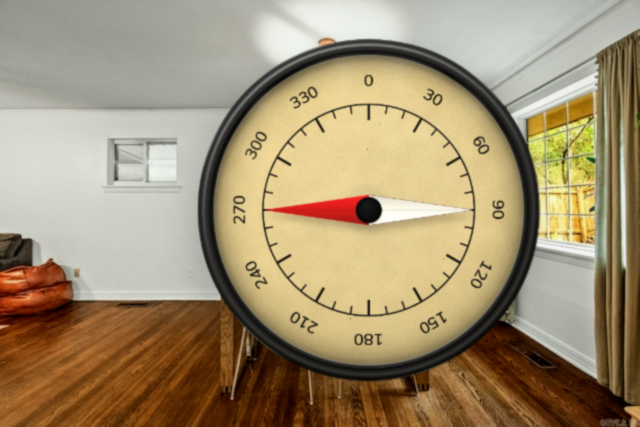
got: 270 °
